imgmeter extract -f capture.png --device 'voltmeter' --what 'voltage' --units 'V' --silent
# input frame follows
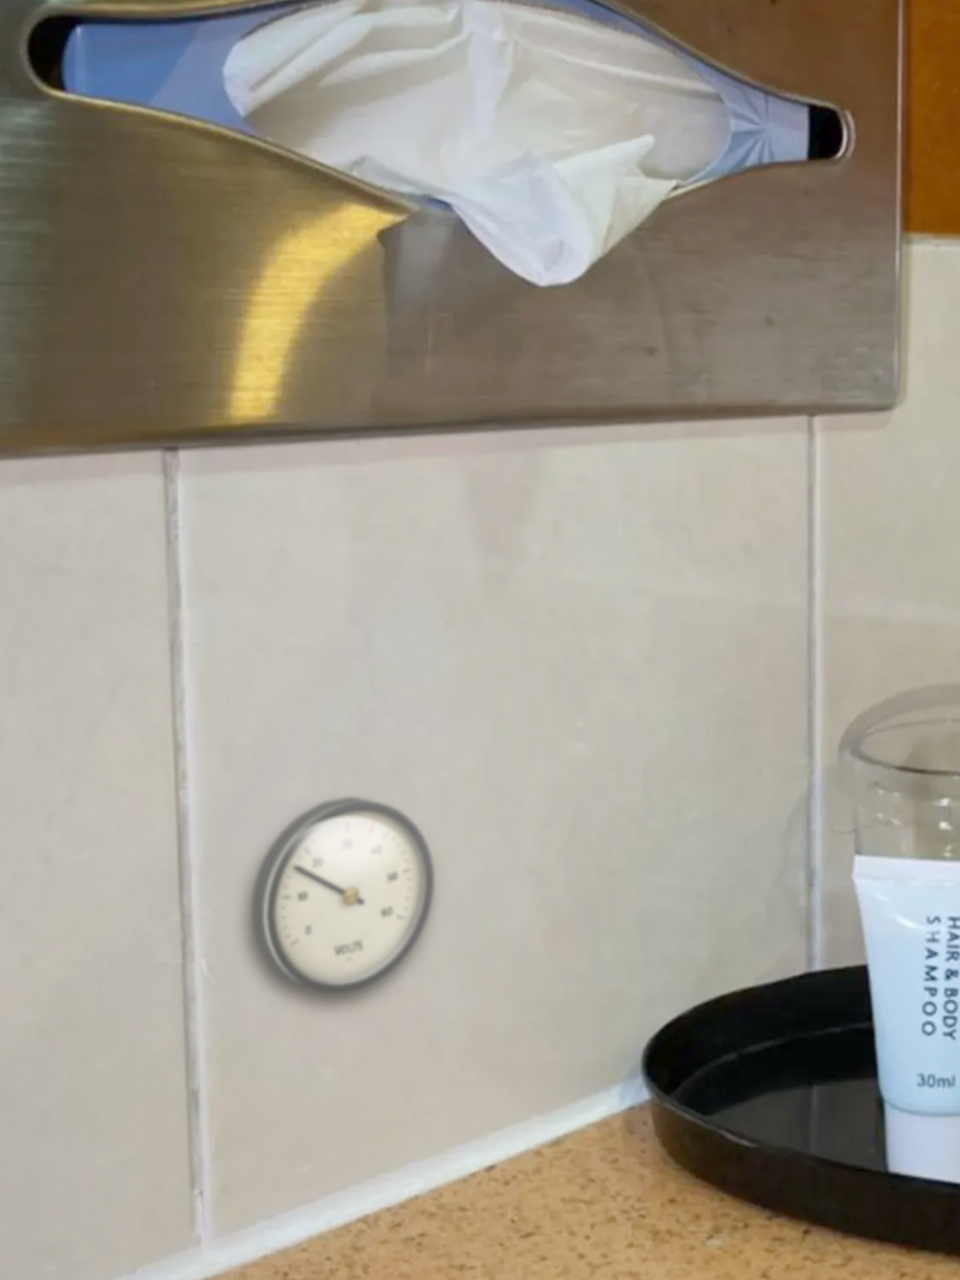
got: 16 V
